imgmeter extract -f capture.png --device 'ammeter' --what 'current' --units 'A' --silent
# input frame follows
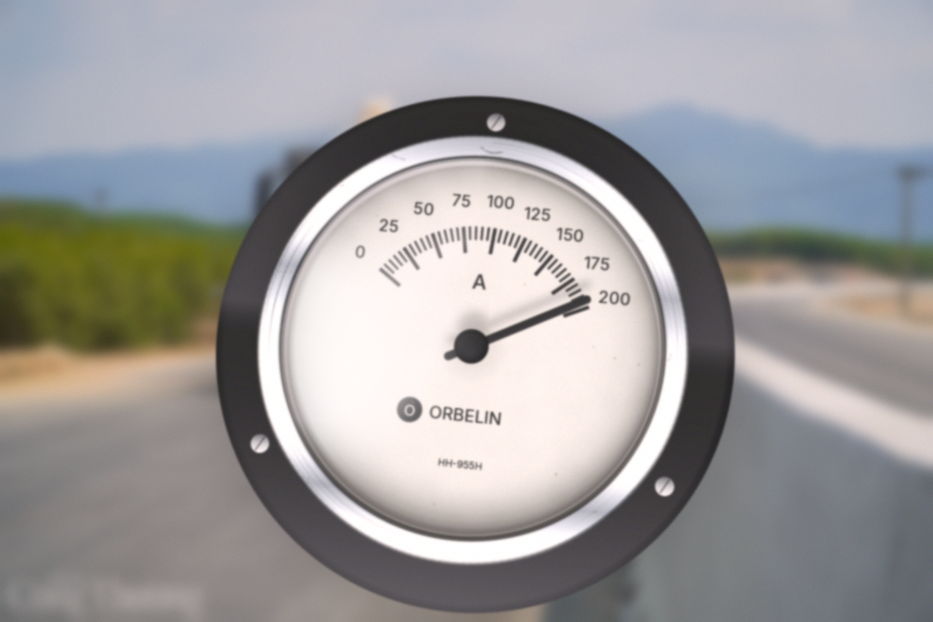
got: 195 A
